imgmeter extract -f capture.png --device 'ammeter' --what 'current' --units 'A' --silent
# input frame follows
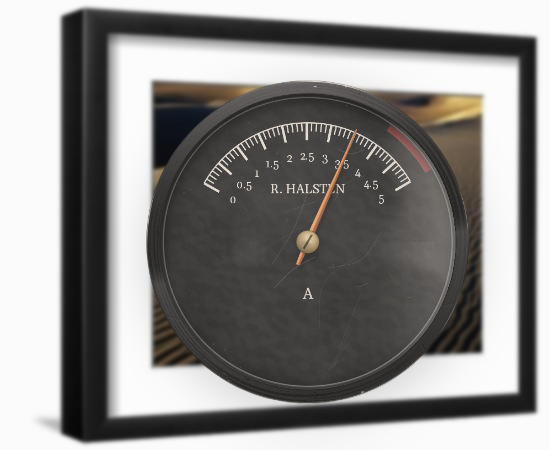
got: 3.5 A
